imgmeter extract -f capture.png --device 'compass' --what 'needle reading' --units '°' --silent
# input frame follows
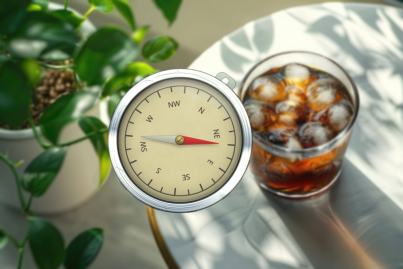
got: 60 °
